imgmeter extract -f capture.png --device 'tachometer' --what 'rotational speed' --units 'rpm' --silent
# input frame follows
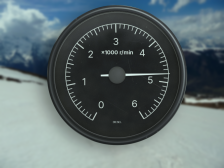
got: 4800 rpm
